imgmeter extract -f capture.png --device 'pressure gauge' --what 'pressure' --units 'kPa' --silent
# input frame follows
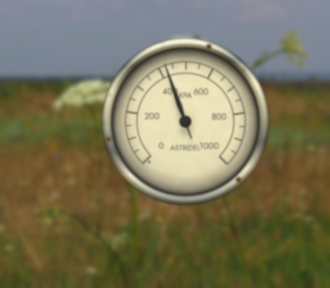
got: 425 kPa
